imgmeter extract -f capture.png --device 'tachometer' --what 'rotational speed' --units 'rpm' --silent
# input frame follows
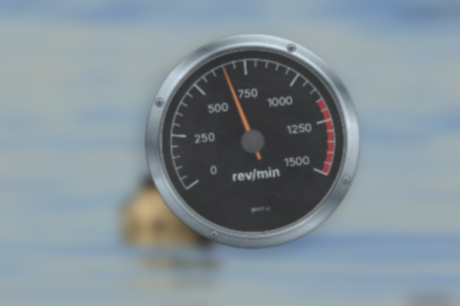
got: 650 rpm
